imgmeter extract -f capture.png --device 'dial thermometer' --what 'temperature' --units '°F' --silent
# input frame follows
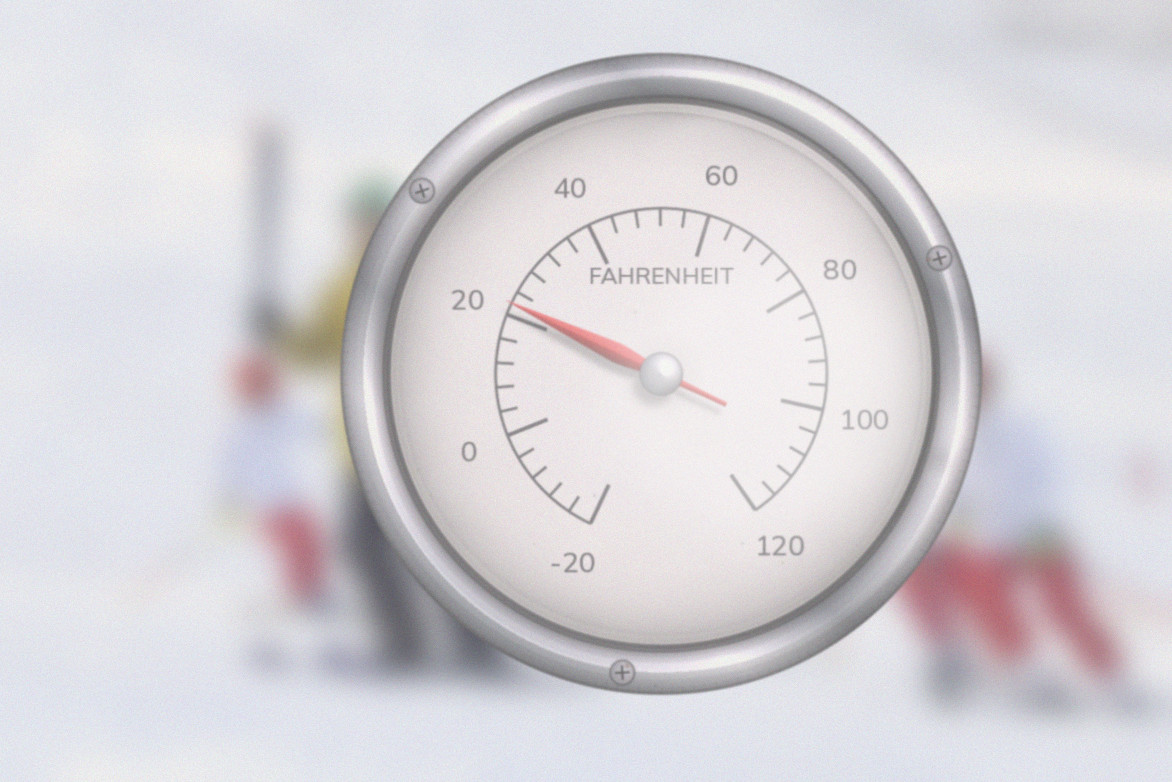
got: 22 °F
